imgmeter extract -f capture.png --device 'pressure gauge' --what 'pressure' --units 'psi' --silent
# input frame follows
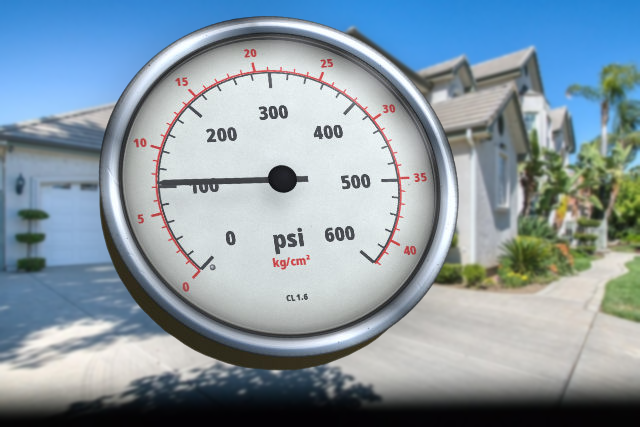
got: 100 psi
